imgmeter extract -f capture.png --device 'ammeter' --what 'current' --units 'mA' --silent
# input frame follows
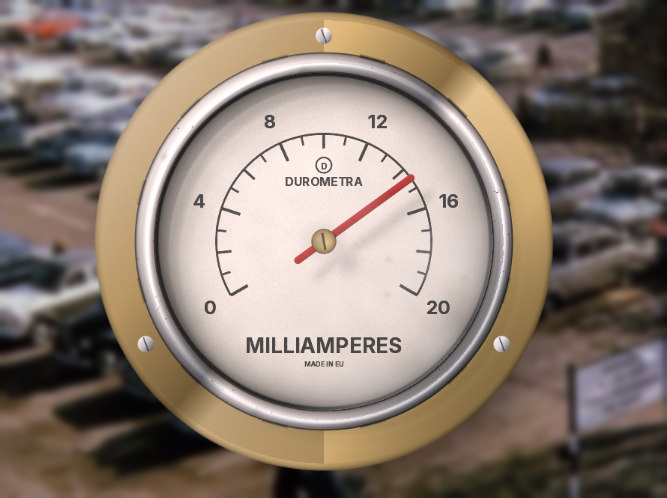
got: 14.5 mA
